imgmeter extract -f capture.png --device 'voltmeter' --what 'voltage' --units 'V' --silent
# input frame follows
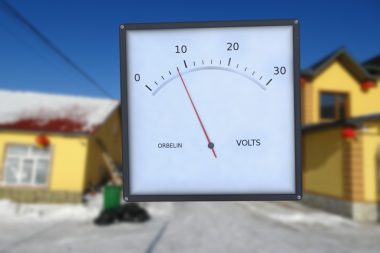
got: 8 V
